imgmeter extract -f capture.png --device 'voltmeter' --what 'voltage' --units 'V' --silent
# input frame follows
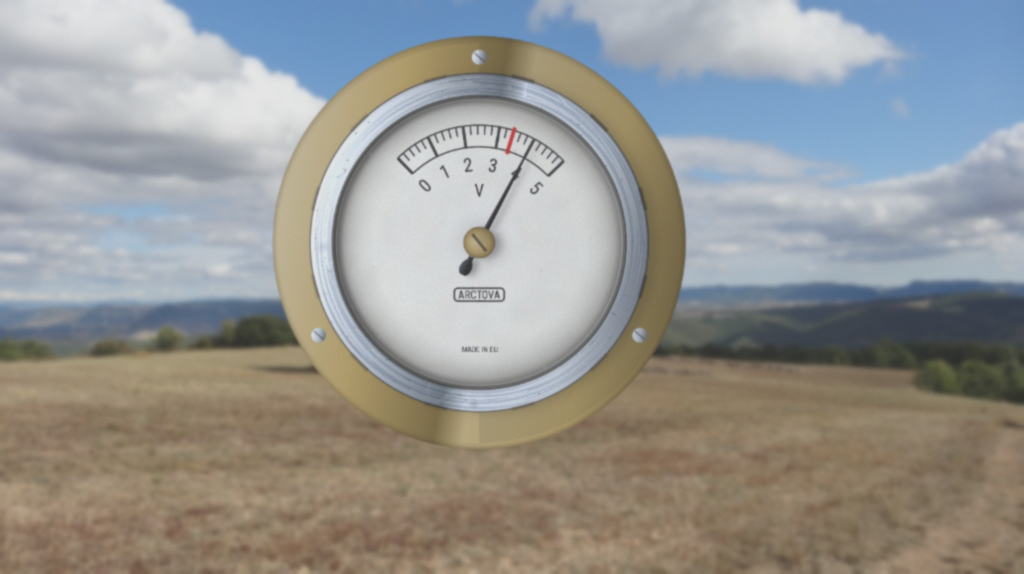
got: 4 V
